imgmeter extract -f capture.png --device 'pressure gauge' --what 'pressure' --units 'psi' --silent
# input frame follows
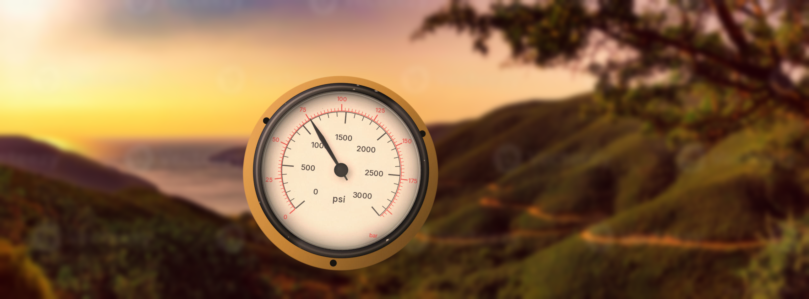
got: 1100 psi
